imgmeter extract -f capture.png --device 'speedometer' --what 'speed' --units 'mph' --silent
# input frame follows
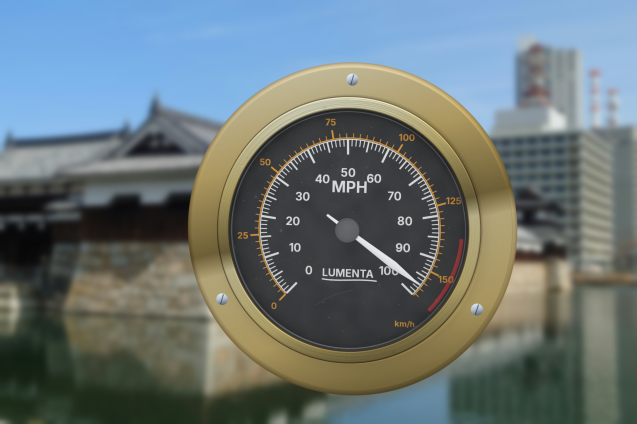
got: 97 mph
